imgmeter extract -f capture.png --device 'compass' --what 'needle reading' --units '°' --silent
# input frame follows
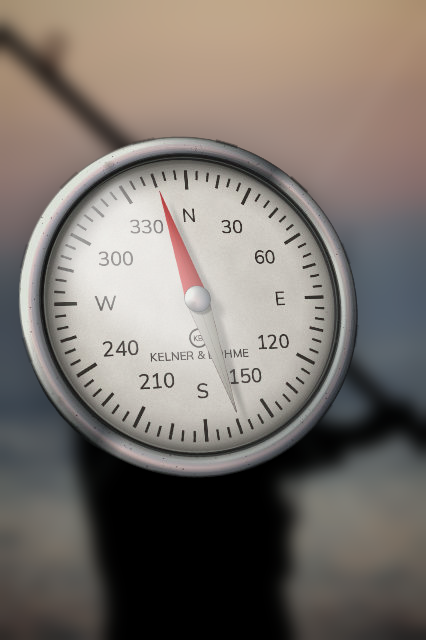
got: 345 °
